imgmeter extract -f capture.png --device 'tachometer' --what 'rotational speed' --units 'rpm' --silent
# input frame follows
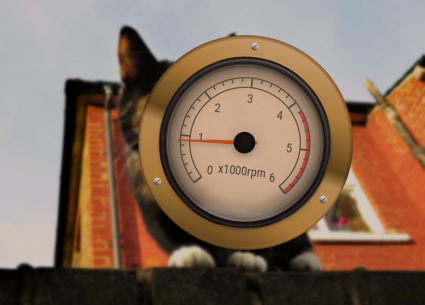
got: 900 rpm
